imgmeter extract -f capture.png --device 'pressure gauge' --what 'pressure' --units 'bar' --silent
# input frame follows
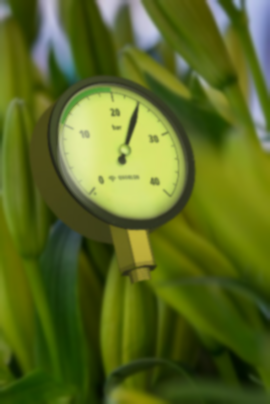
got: 24 bar
